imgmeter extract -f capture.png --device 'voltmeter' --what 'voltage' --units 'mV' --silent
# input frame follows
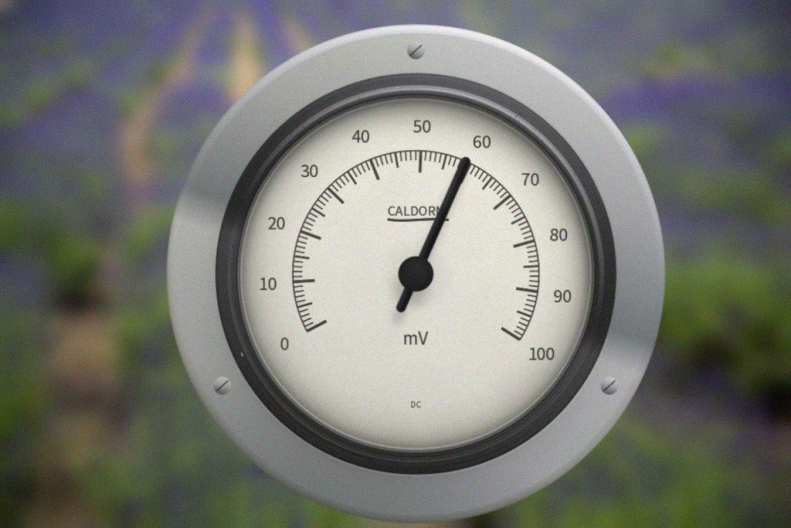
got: 59 mV
